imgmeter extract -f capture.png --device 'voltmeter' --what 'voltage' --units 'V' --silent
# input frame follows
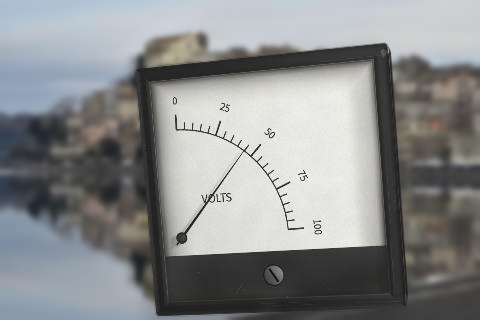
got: 45 V
